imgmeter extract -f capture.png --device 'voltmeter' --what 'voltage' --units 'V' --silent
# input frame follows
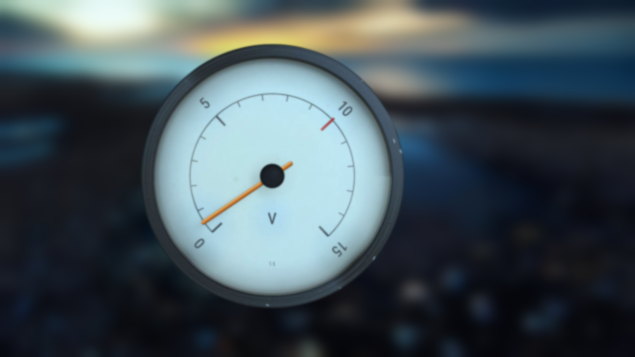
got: 0.5 V
